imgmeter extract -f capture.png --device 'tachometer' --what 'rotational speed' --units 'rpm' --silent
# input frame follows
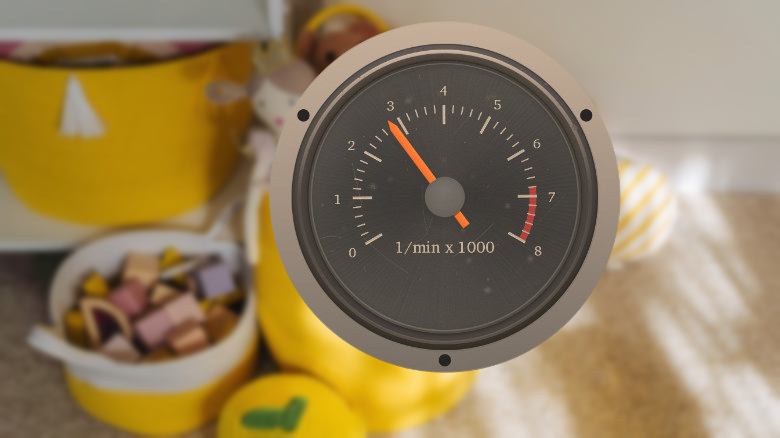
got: 2800 rpm
